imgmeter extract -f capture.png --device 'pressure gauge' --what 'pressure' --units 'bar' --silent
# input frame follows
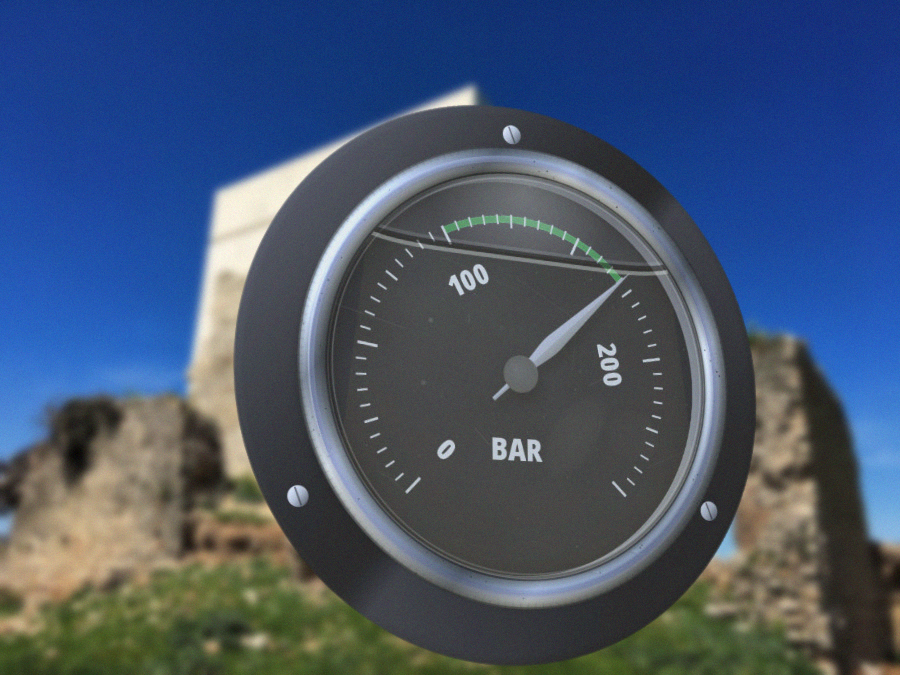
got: 170 bar
